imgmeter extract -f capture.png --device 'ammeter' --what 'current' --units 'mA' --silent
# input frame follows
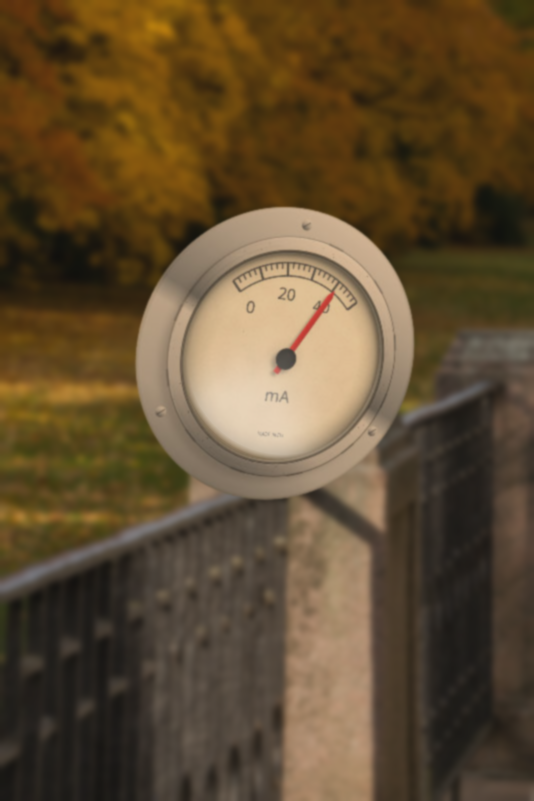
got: 40 mA
